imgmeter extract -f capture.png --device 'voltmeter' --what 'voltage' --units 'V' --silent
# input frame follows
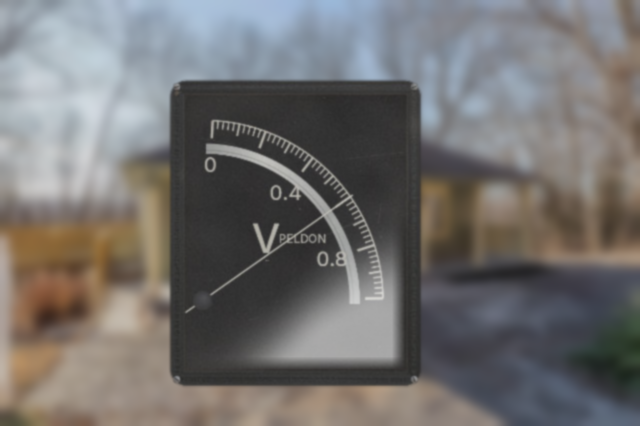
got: 0.6 V
